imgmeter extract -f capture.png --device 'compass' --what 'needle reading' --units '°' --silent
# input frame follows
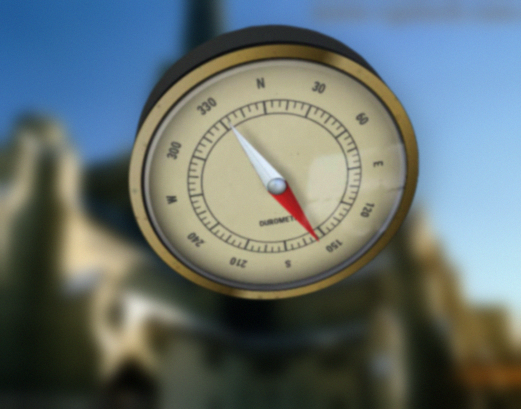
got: 155 °
